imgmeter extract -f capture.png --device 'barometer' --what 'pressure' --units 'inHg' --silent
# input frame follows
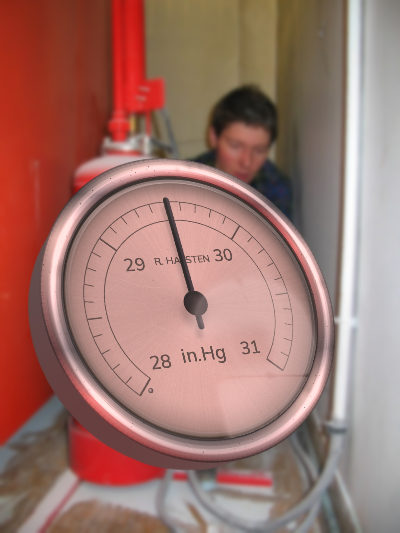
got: 29.5 inHg
